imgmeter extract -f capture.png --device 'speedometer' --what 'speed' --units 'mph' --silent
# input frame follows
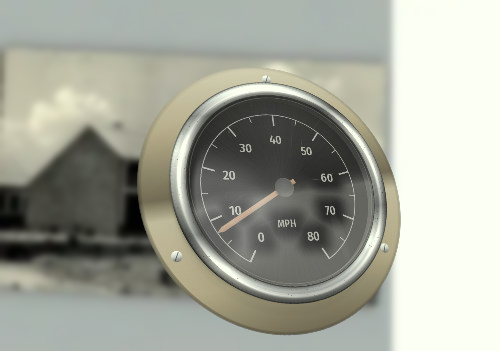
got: 7.5 mph
